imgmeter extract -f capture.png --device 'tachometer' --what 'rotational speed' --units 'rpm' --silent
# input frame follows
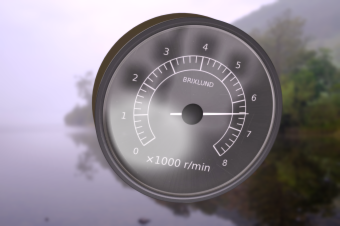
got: 6400 rpm
